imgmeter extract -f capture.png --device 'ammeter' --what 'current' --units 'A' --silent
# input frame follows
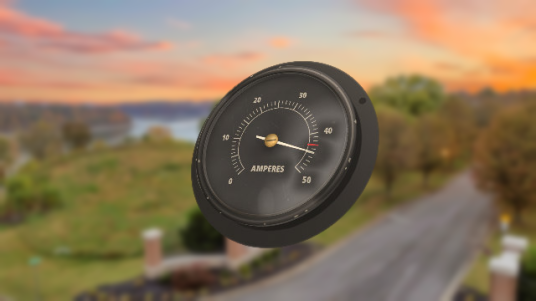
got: 45 A
